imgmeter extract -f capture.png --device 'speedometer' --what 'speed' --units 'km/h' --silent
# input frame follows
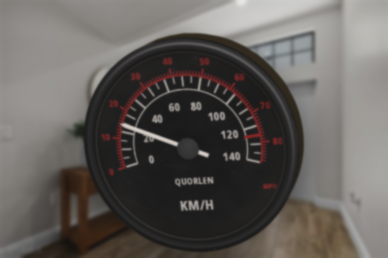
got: 25 km/h
